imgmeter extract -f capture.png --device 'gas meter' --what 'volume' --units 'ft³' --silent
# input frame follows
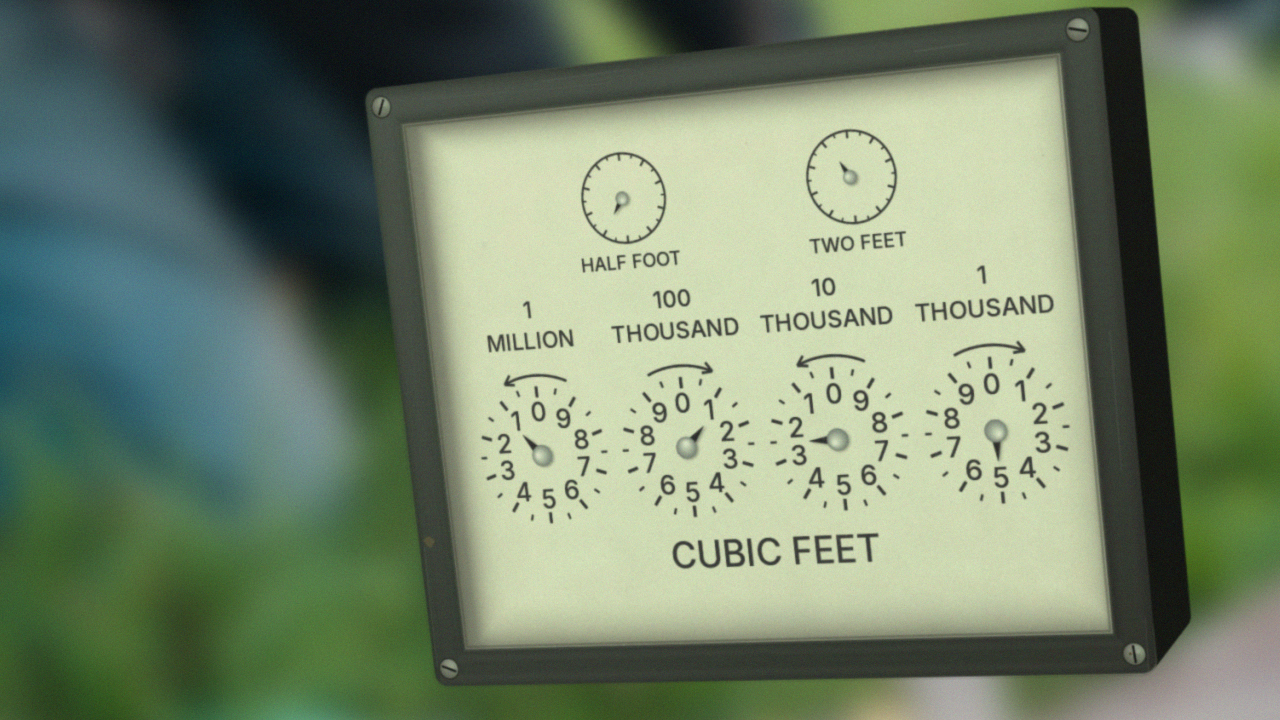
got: 112500 ft³
